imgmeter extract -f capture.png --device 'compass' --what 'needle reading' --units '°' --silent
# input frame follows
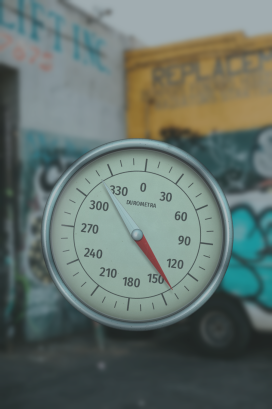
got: 140 °
